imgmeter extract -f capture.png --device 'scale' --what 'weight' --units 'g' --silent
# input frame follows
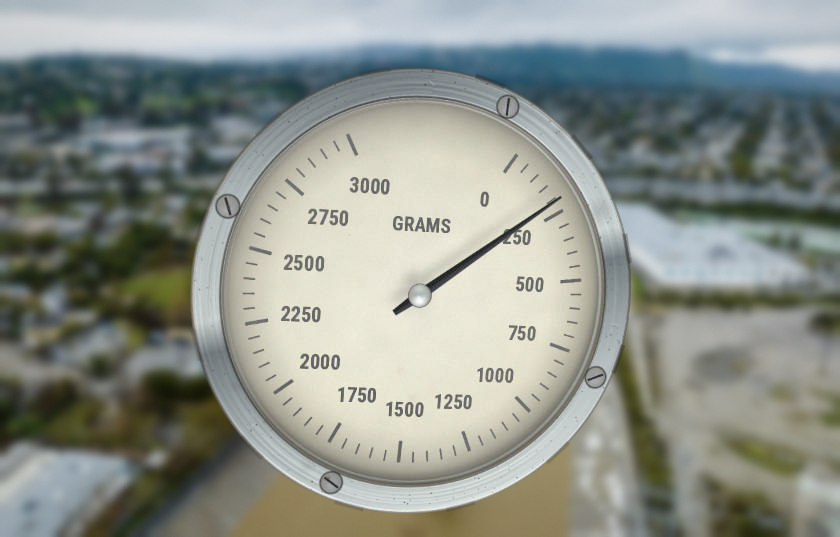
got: 200 g
